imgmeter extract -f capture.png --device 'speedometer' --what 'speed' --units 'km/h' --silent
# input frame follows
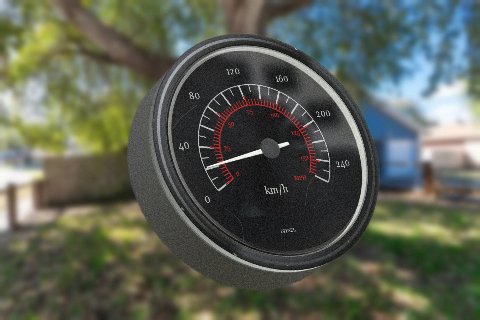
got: 20 km/h
